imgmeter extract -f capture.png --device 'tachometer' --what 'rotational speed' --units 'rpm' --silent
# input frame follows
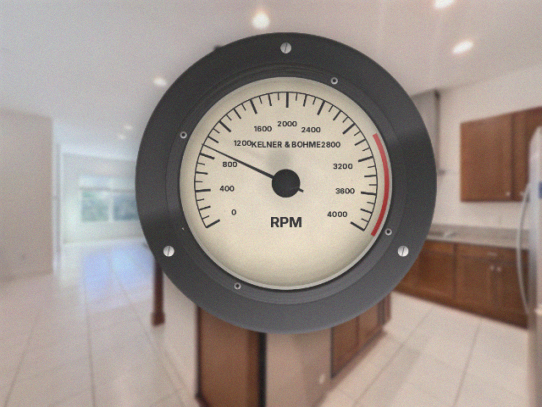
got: 900 rpm
